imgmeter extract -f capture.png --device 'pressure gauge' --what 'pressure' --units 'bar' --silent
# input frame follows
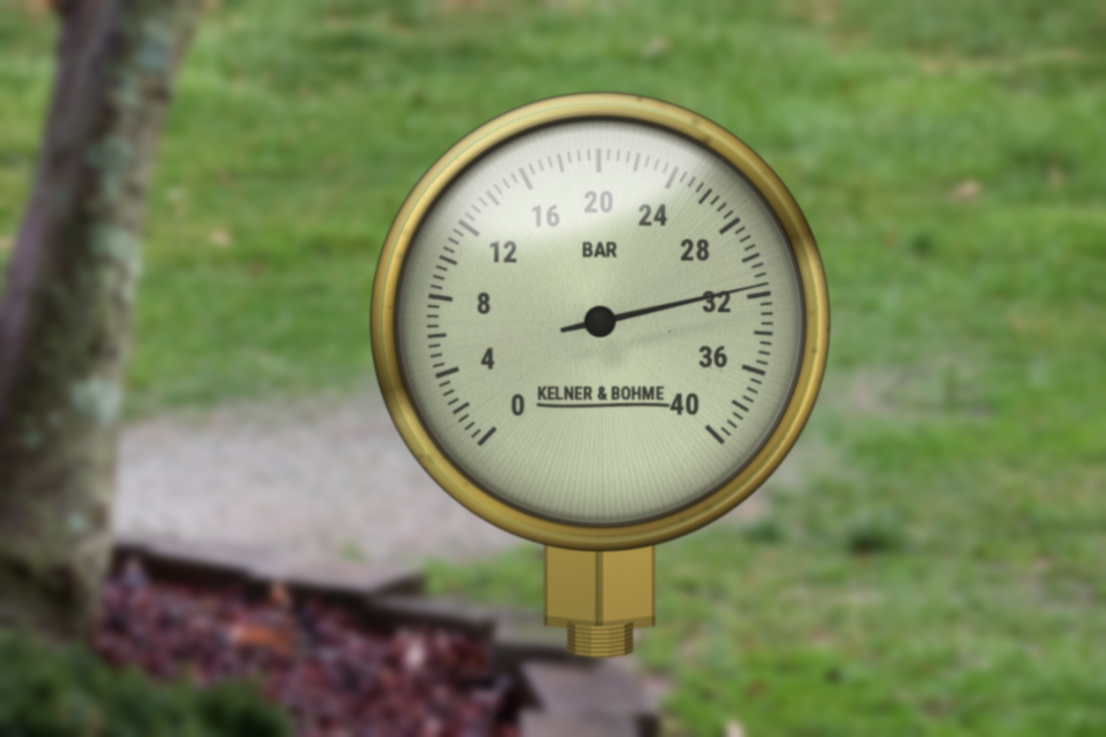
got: 31.5 bar
